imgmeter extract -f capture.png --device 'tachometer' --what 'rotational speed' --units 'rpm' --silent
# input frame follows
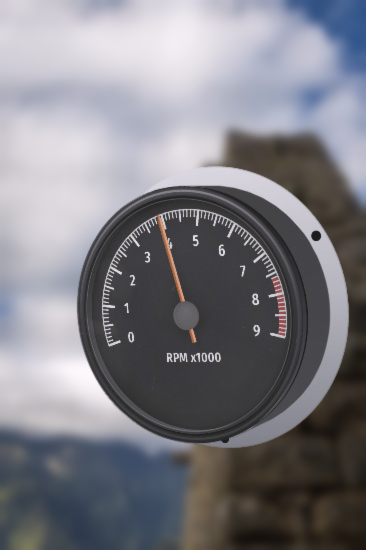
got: 4000 rpm
